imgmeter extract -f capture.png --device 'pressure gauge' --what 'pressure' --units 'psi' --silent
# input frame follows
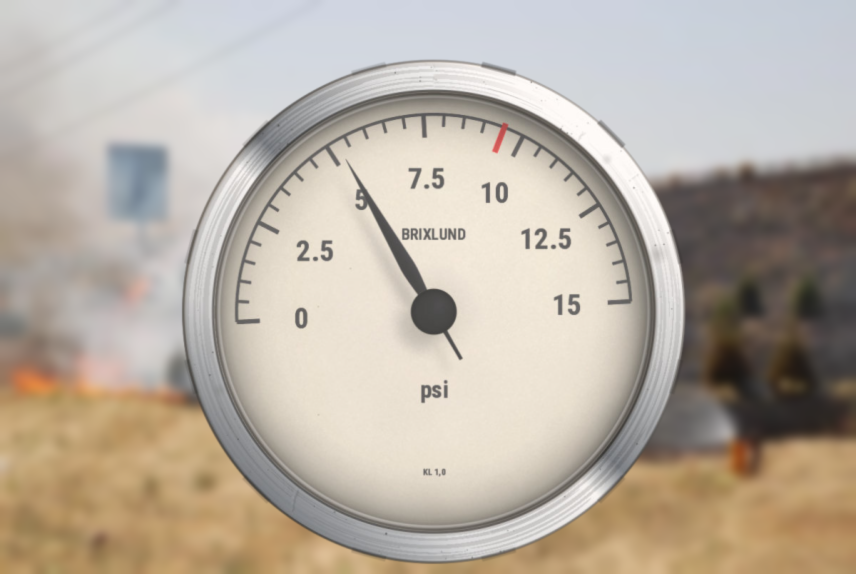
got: 5.25 psi
